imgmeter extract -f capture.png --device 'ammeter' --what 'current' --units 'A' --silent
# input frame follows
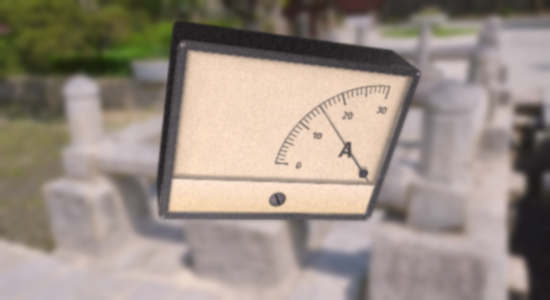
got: 15 A
